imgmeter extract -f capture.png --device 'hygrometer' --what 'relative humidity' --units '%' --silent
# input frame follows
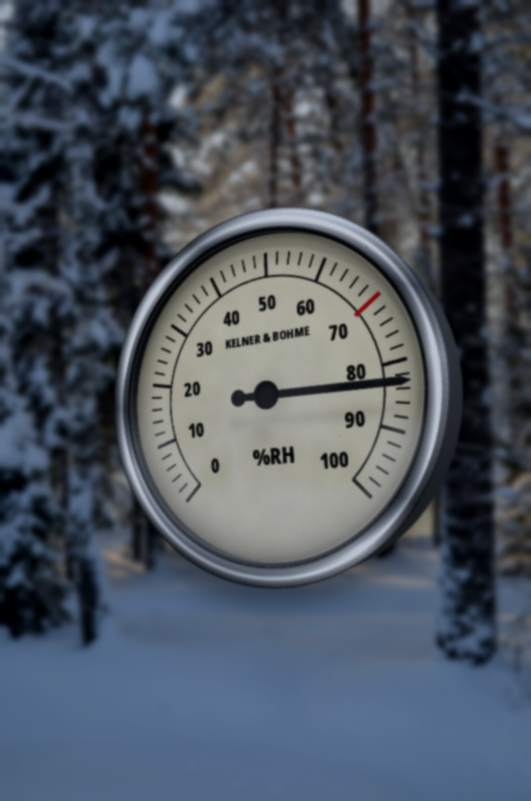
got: 83 %
